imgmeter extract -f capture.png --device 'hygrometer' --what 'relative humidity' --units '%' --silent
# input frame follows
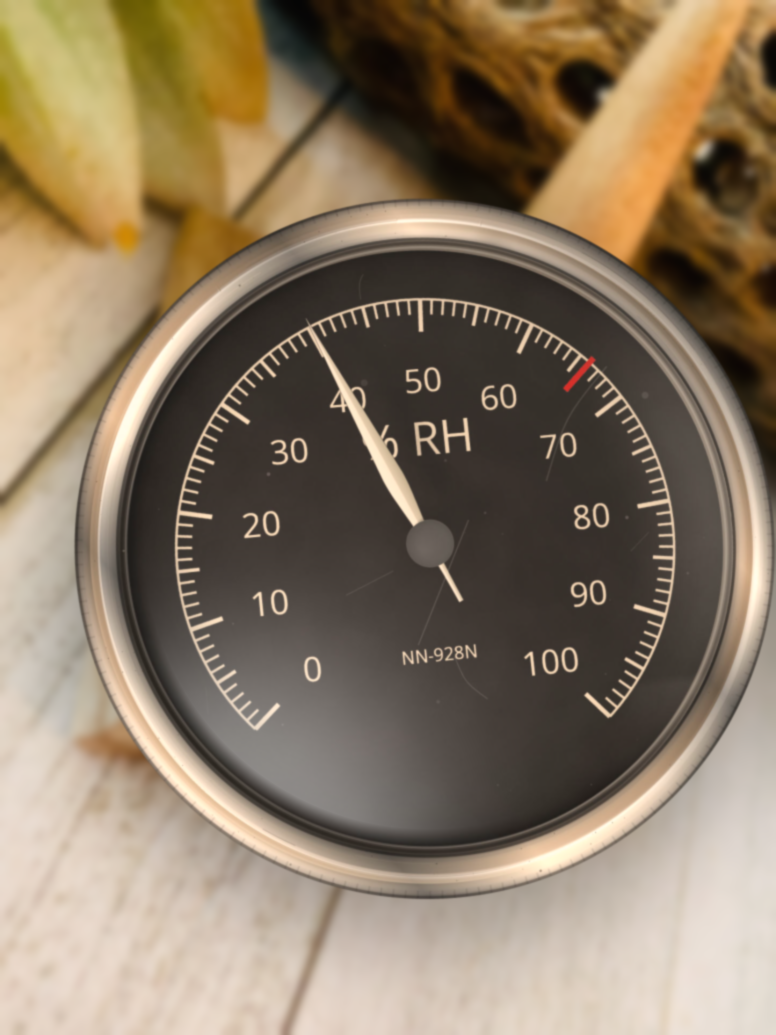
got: 40 %
